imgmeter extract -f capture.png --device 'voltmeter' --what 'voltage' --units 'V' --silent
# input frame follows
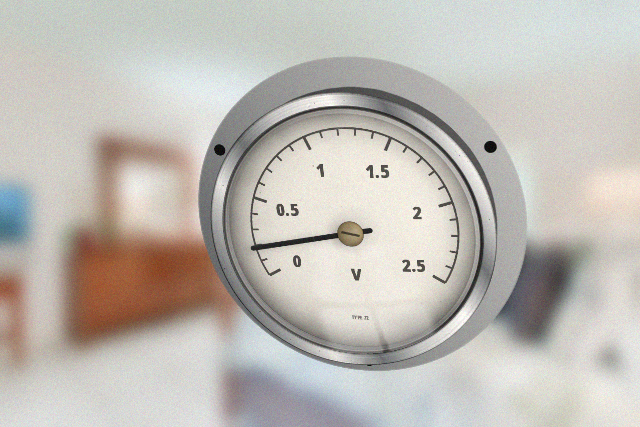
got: 0.2 V
